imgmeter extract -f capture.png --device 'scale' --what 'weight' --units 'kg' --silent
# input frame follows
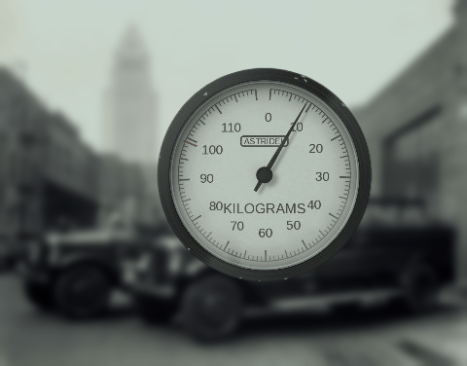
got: 9 kg
